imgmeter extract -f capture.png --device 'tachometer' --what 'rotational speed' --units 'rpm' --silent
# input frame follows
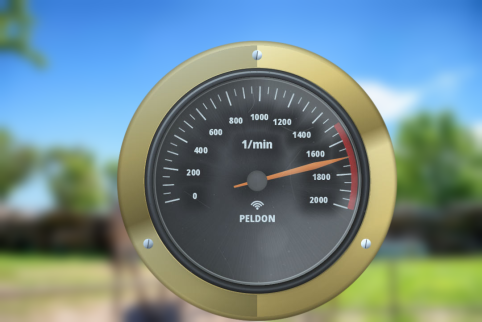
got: 1700 rpm
